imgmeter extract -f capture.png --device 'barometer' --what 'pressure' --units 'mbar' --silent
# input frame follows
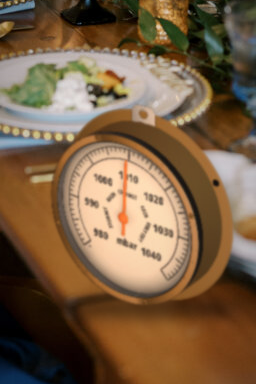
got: 1010 mbar
